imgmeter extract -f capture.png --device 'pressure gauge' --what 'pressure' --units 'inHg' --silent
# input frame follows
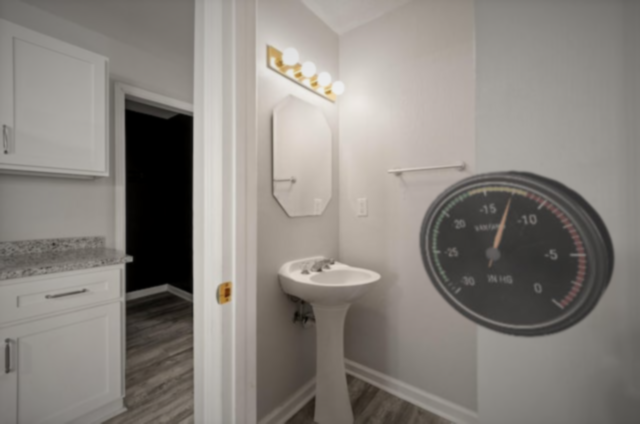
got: -12.5 inHg
